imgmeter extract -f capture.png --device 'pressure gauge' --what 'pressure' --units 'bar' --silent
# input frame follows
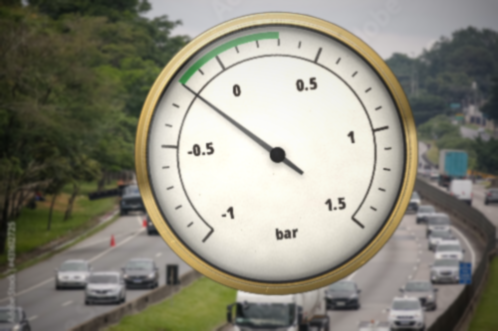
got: -0.2 bar
